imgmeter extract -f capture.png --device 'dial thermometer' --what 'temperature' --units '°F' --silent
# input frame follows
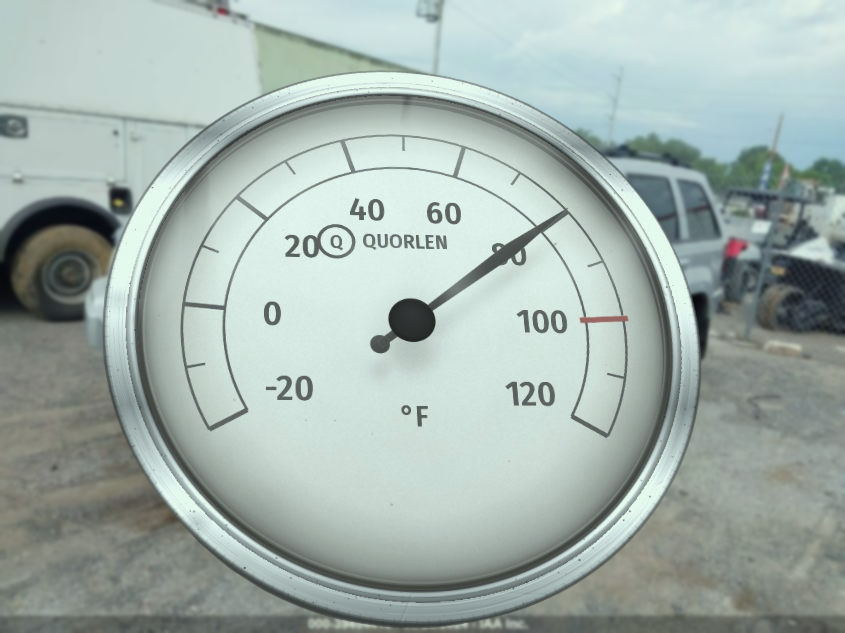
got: 80 °F
